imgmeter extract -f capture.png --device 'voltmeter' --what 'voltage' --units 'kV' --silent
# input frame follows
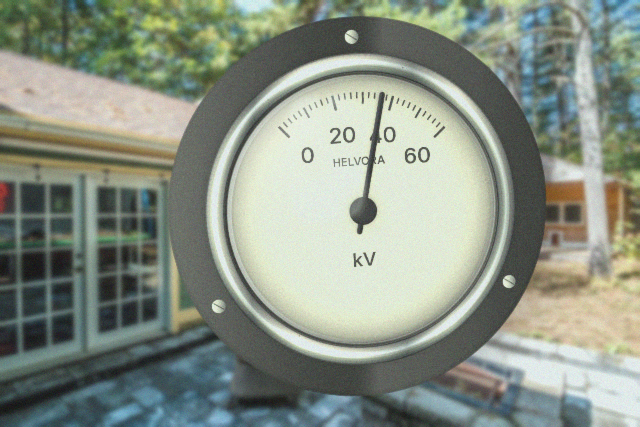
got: 36 kV
